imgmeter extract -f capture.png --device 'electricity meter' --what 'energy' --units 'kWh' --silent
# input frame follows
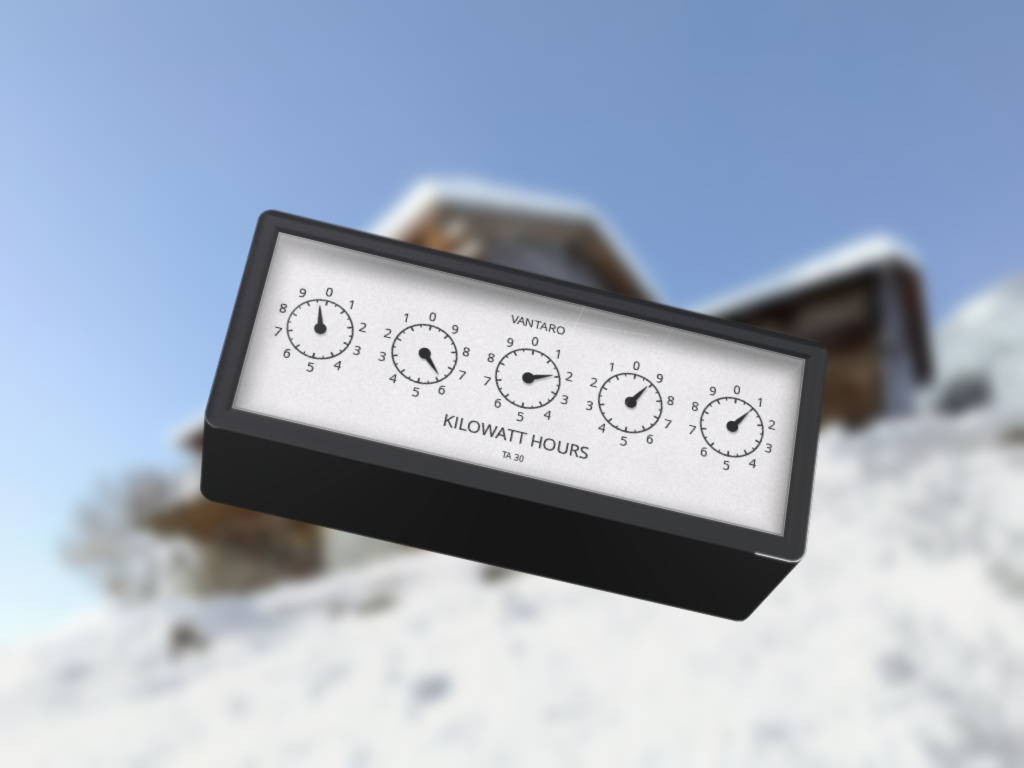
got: 96191 kWh
